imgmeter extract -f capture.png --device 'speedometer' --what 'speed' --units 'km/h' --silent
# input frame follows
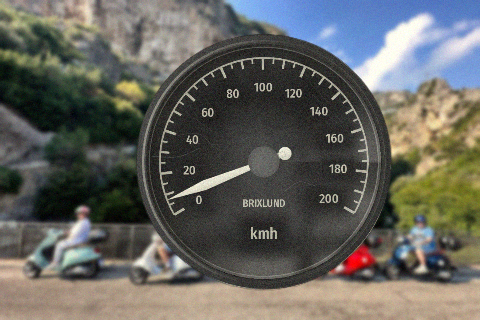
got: 7.5 km/h
